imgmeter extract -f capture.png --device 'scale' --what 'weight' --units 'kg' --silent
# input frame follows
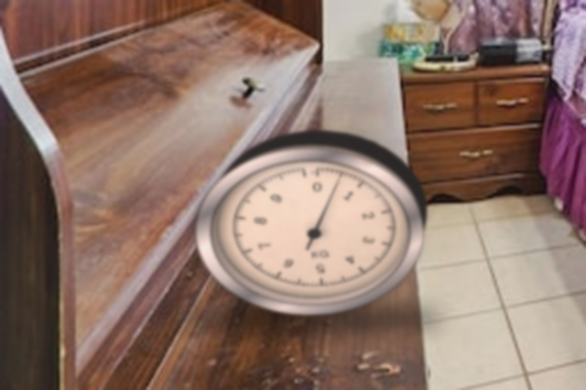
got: 0.5 kg
